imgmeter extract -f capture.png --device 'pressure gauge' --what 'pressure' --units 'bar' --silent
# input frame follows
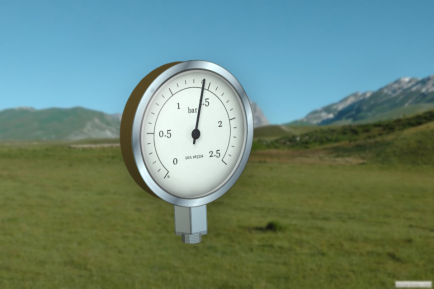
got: 1.4 bar
